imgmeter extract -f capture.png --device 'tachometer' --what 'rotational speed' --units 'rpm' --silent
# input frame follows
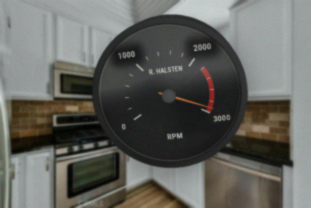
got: 2900 rpm
